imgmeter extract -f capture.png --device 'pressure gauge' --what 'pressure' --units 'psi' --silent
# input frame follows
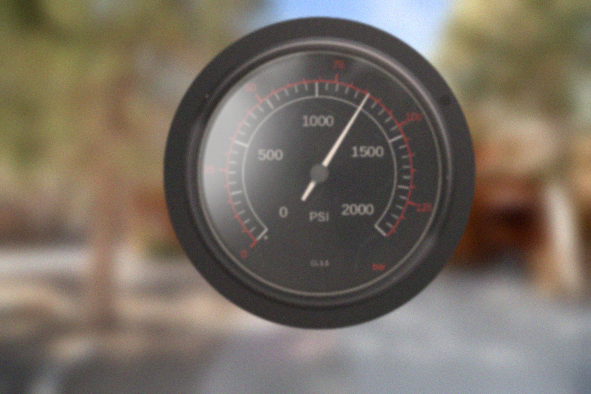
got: 1250 psi
